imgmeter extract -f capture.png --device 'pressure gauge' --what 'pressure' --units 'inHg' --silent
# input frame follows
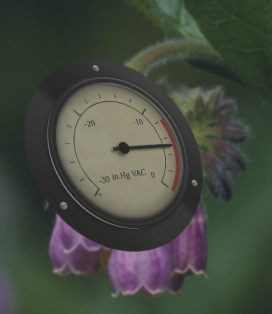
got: -5 inHg
